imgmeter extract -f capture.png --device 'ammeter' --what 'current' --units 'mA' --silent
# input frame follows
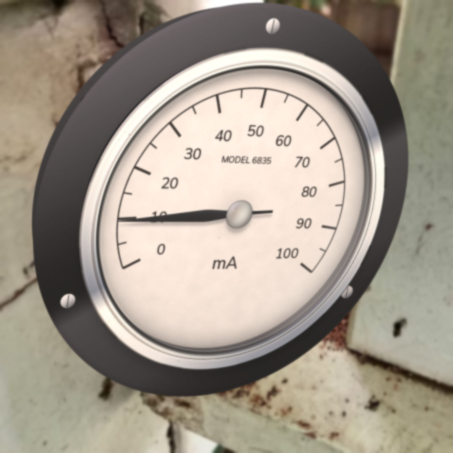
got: 10 mA
